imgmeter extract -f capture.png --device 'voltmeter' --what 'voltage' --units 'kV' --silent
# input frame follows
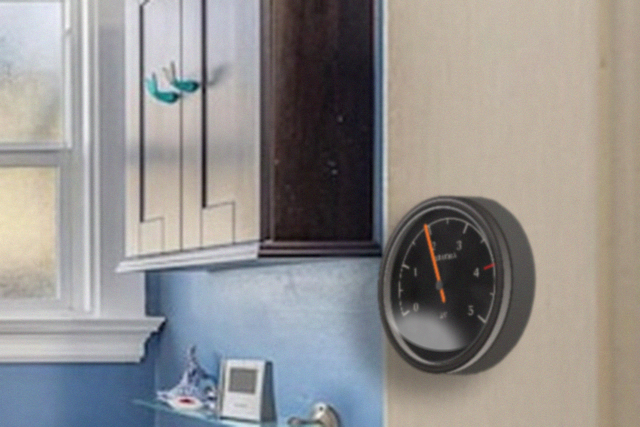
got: 2 kV
